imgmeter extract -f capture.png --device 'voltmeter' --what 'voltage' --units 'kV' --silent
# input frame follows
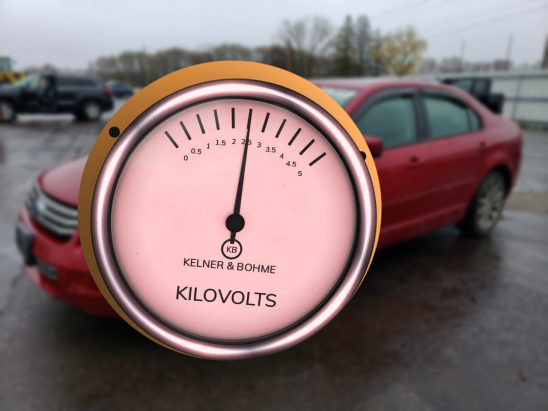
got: 2.5 kV
